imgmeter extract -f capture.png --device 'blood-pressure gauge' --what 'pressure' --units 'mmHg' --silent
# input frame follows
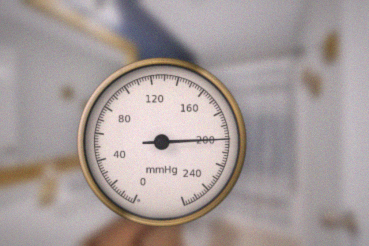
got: 200 mmHg
